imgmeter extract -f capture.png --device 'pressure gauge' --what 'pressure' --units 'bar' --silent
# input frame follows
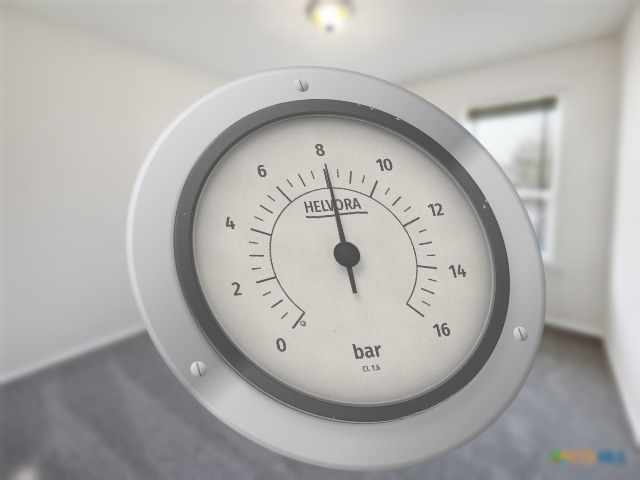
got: 8 bar
